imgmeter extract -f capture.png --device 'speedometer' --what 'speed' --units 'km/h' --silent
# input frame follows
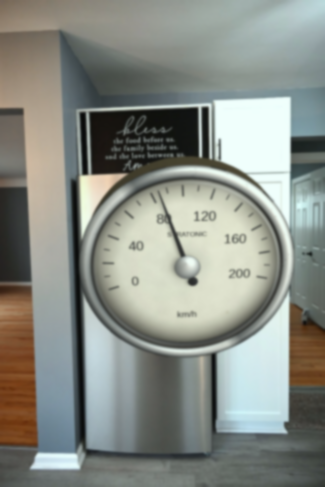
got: 85 km/h
